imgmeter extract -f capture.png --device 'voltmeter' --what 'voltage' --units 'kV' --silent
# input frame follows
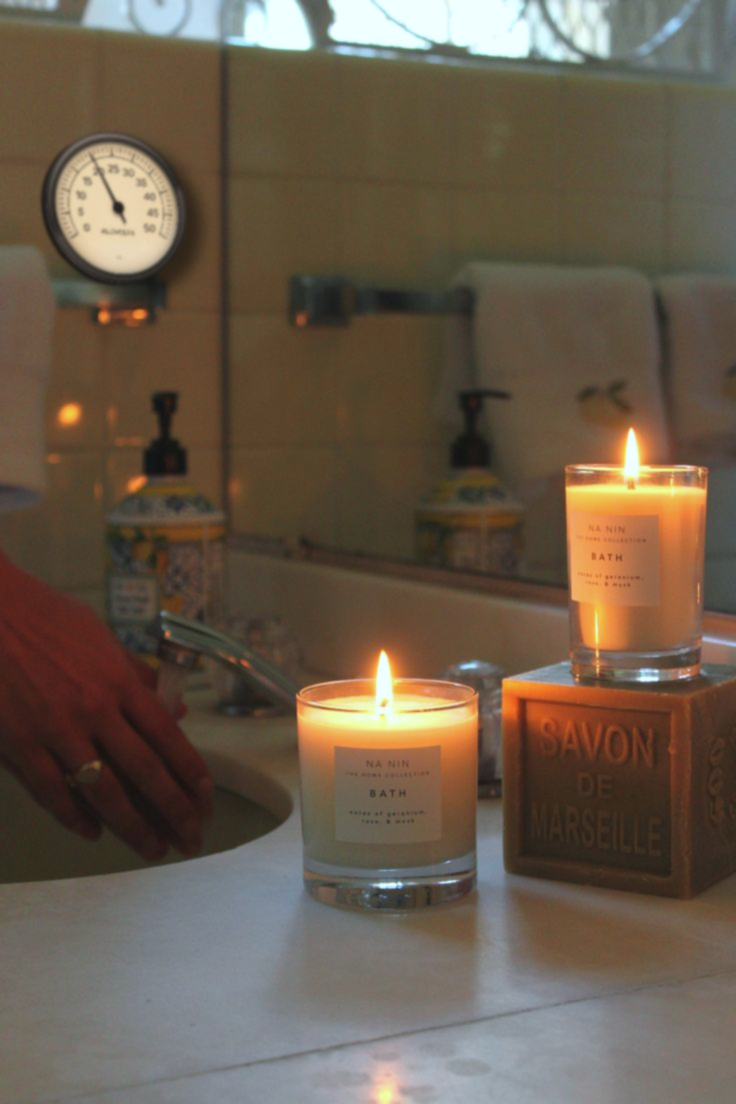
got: 20 kV
